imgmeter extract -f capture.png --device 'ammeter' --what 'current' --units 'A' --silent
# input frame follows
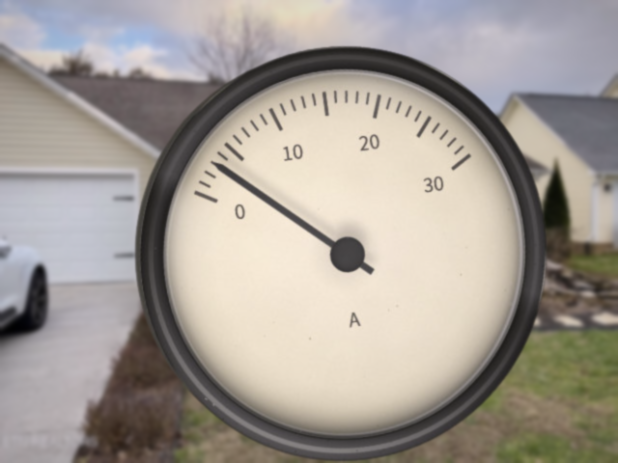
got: 3 A
